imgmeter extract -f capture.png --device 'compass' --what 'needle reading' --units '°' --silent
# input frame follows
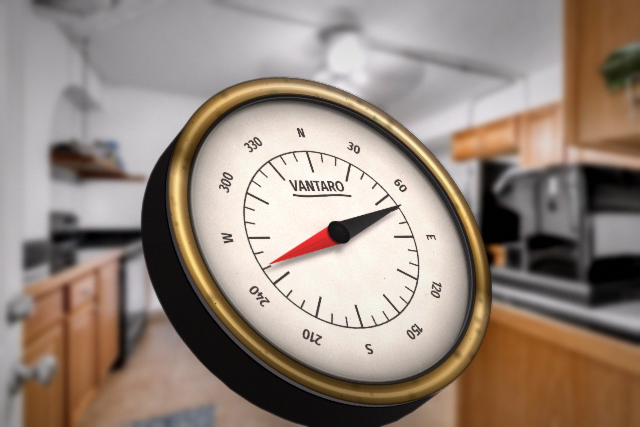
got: 250 °
